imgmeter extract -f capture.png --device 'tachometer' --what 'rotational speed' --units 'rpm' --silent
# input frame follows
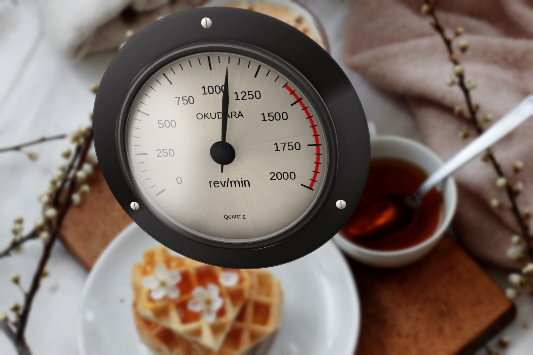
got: 1100 rpm
